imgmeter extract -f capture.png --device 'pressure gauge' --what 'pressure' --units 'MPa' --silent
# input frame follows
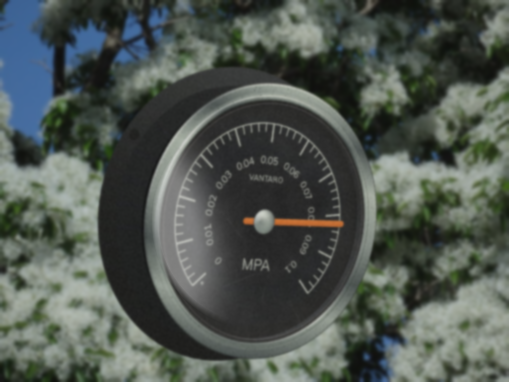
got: 0.082 MPa
